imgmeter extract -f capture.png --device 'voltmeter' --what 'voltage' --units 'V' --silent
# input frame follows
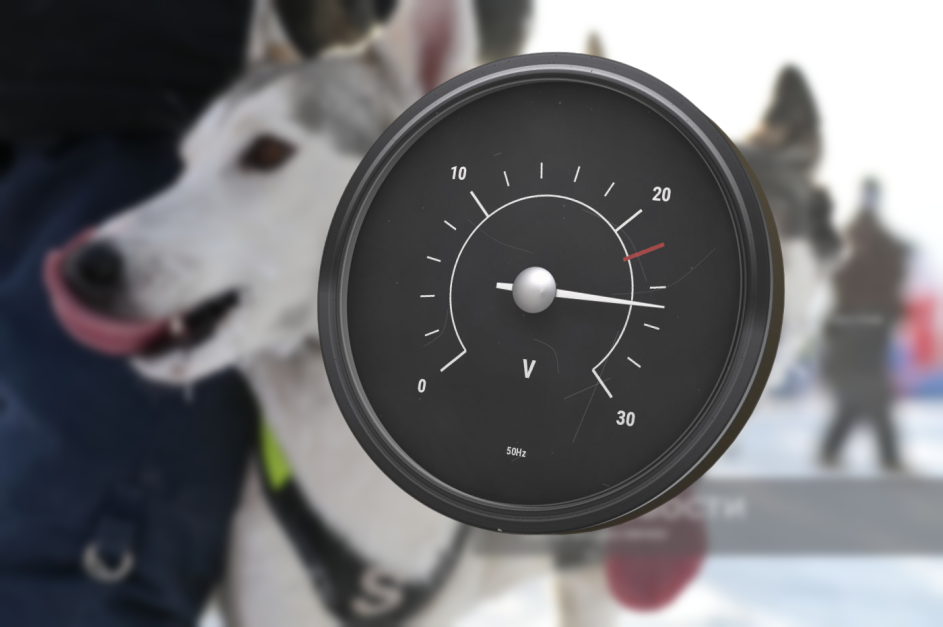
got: 25 V
